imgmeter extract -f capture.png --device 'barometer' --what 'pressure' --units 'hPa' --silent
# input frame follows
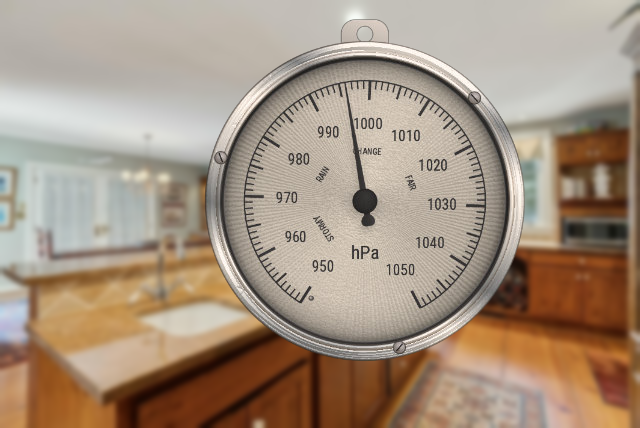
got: 996 hPa
